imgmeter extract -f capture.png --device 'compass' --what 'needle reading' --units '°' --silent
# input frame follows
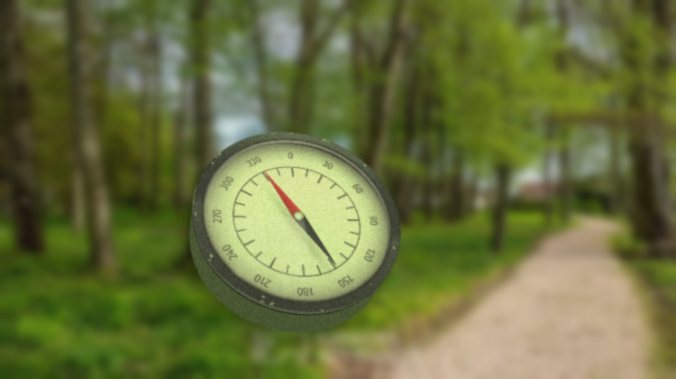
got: 330 °
